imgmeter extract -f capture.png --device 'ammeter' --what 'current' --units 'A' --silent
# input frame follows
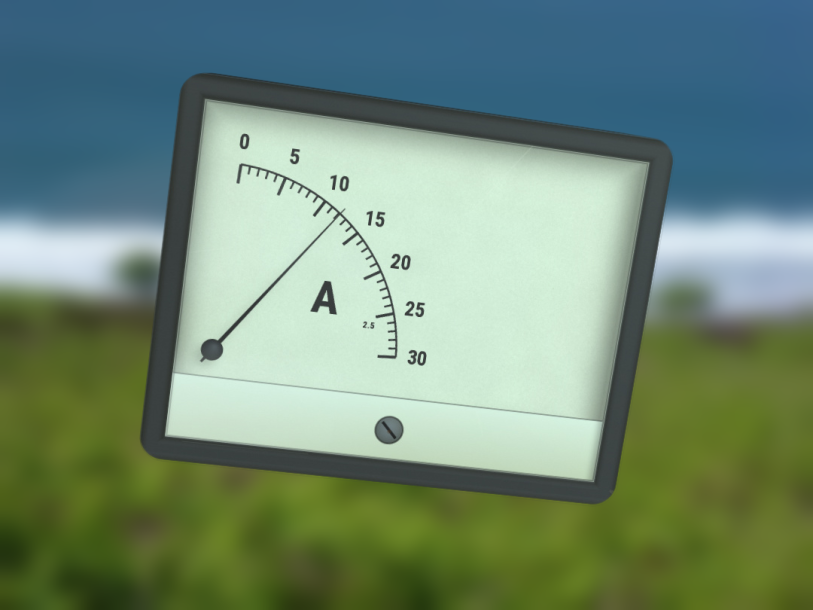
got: 12 A
